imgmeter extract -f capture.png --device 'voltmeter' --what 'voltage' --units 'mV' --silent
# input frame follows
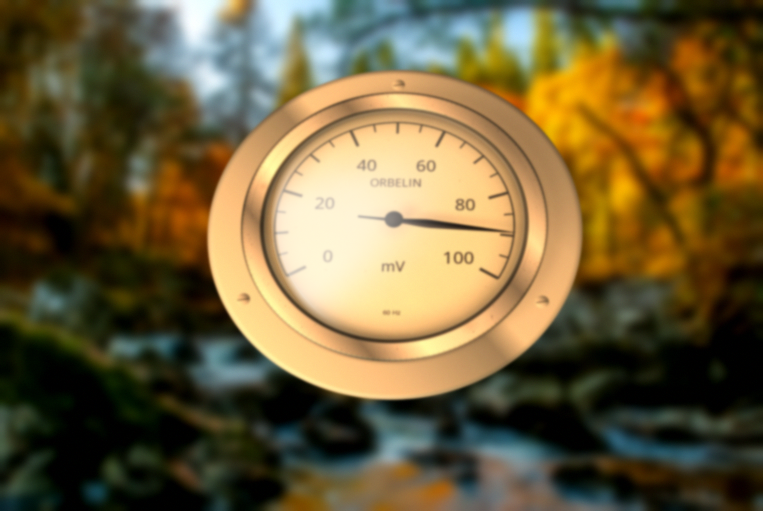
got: 90 mV
